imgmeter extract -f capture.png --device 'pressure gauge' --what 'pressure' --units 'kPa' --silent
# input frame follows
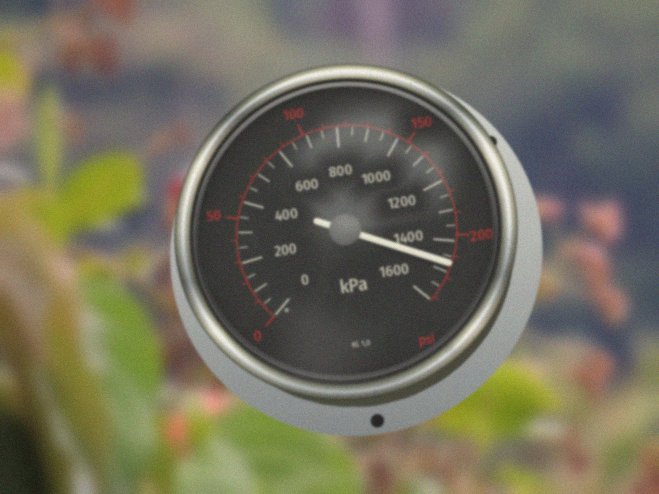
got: 1475 kPa
